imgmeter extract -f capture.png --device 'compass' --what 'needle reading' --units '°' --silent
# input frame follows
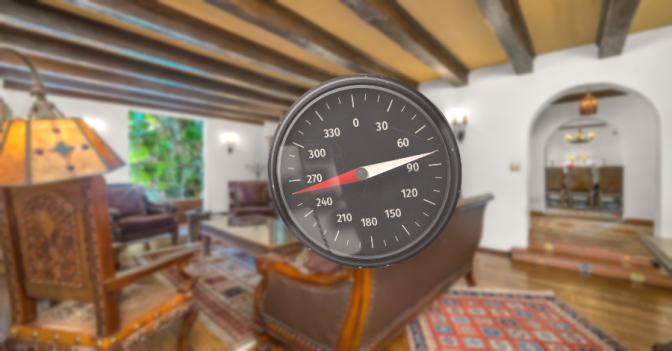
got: 260 °
